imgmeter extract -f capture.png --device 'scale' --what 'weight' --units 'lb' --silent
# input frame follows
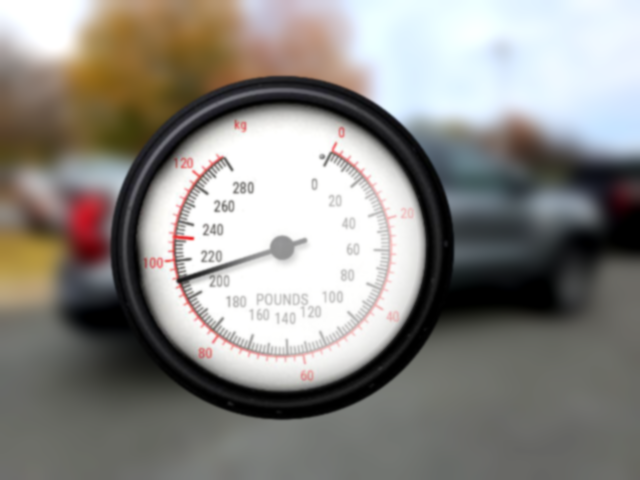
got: 210 lb
